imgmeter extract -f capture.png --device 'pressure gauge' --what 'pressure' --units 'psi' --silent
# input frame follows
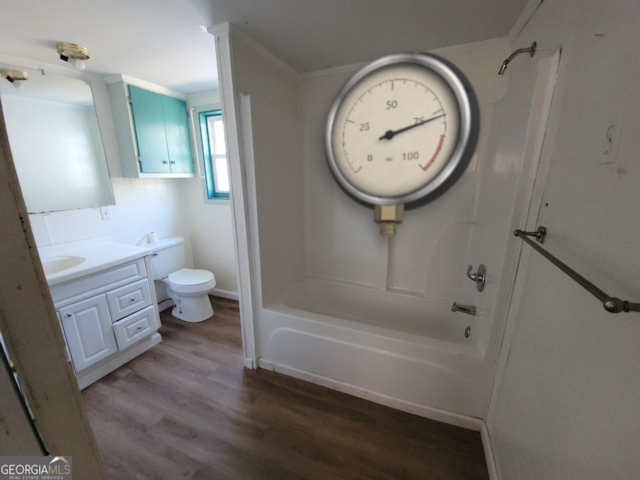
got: 77.5 psi
